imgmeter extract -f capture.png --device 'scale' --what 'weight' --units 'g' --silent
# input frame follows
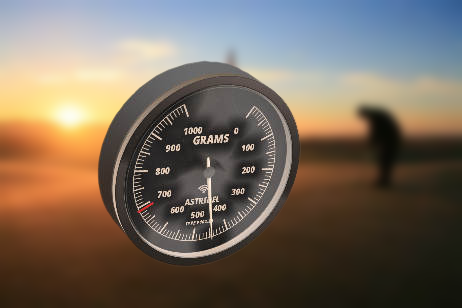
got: 450 g
